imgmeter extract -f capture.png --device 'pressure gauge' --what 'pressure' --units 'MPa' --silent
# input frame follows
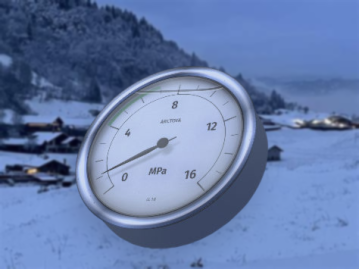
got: 1 MPa
